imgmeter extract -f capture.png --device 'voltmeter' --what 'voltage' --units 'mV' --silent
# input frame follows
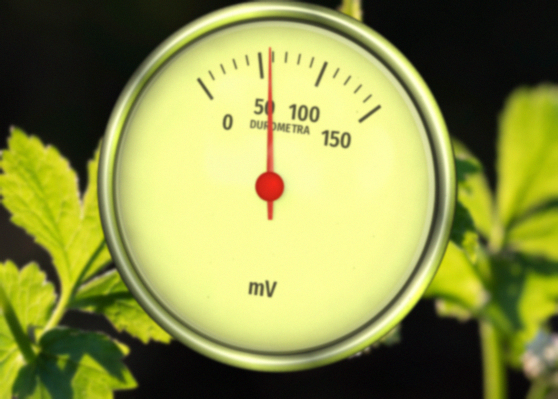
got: 60 mV
